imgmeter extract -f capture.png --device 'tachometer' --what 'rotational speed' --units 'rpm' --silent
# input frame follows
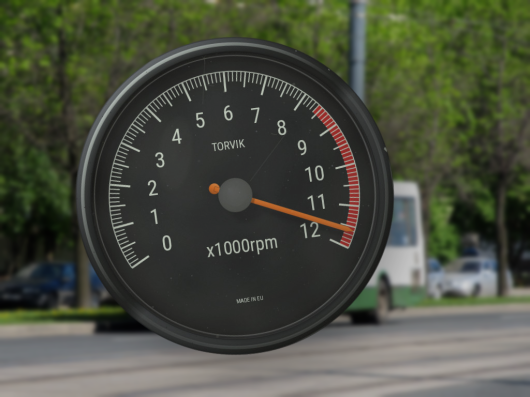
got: 11600 rpm
